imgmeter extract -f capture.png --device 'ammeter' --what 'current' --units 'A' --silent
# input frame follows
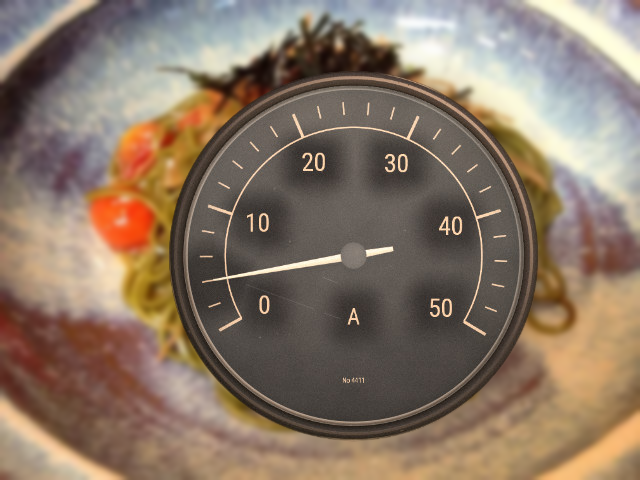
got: 4 A
